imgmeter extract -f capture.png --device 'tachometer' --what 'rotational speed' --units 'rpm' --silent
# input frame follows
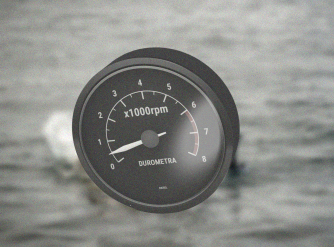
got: 500 rpm
